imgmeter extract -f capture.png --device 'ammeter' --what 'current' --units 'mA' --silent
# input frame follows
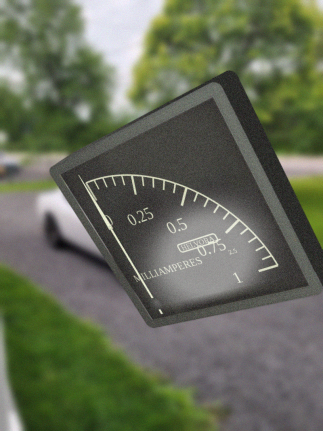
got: 0 mA
